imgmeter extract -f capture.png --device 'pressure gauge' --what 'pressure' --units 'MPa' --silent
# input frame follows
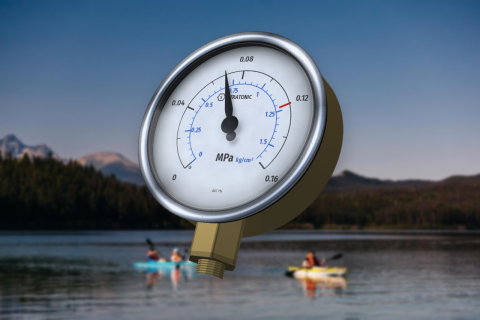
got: 0.07 MPa
